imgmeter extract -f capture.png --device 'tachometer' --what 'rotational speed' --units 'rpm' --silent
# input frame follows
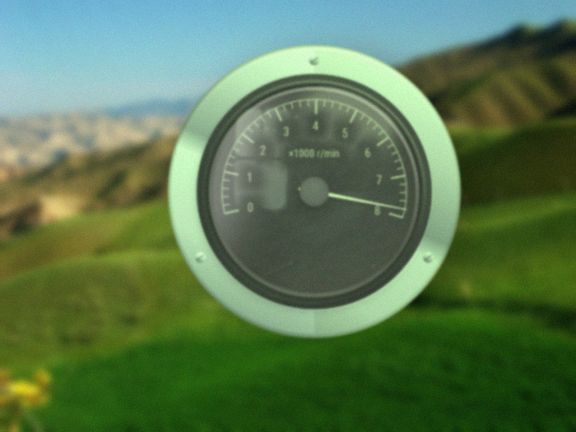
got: 7800 rpm
